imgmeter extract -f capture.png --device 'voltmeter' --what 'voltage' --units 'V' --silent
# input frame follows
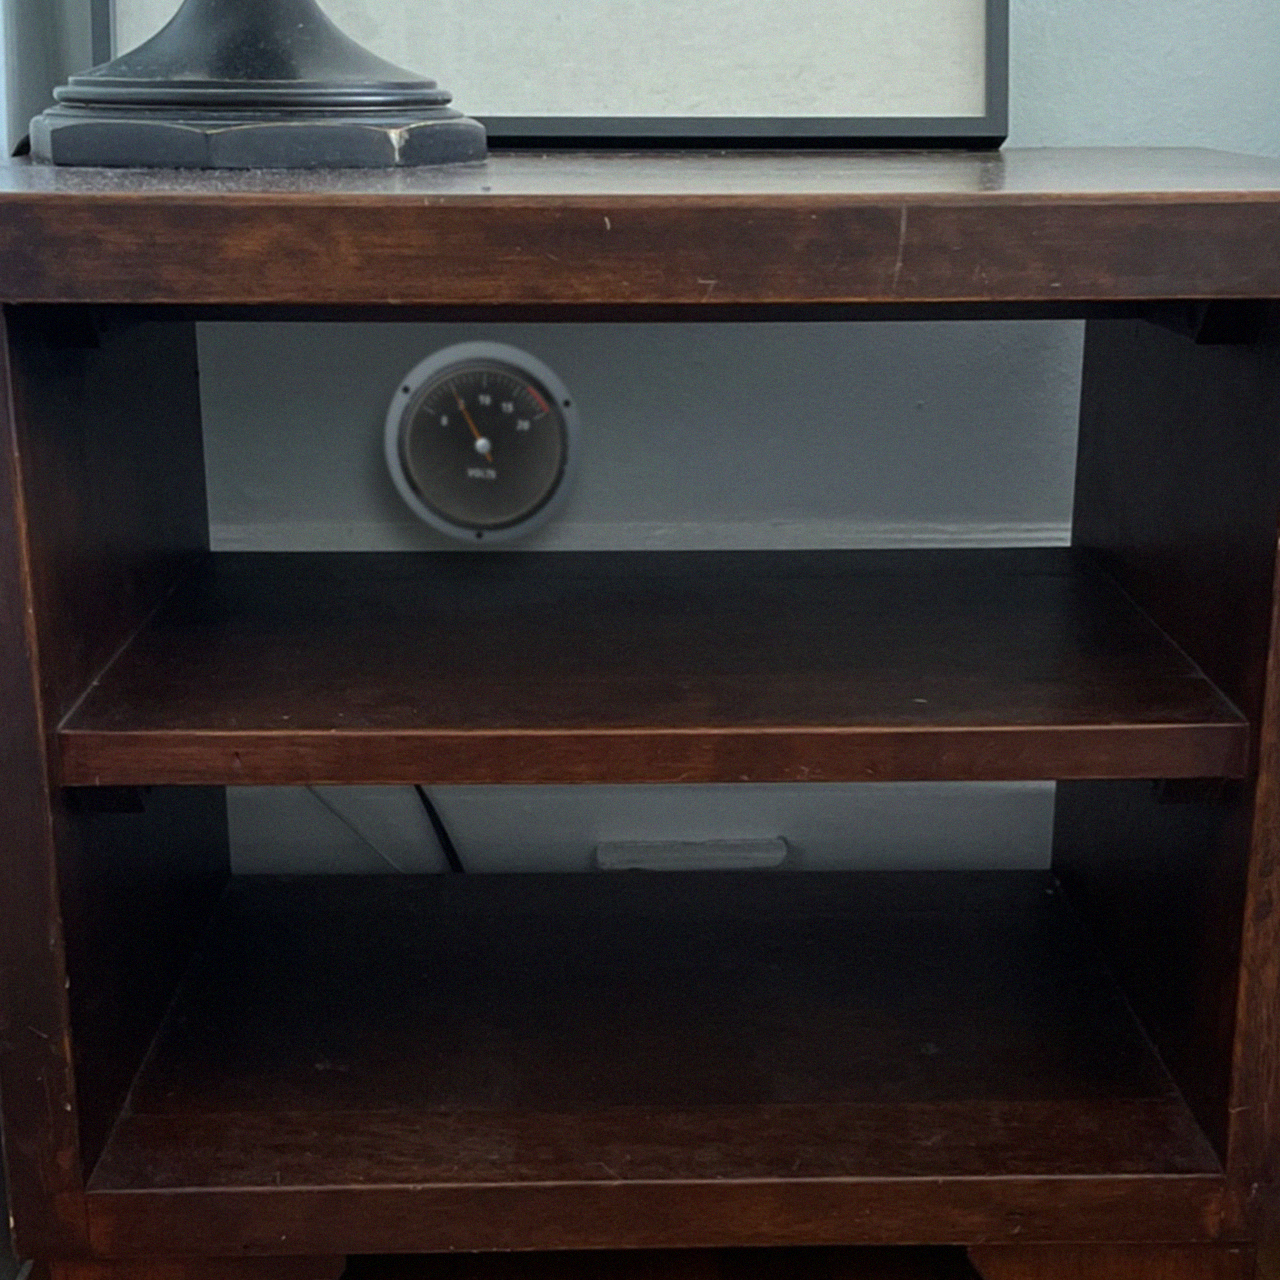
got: 5 V
